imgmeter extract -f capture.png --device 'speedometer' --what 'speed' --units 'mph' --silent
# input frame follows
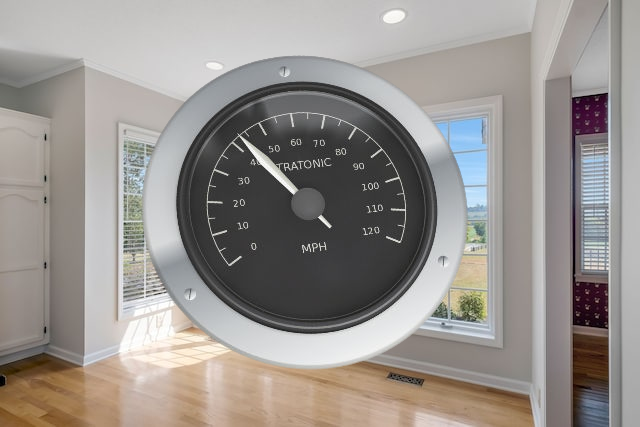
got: 42.5 mph
